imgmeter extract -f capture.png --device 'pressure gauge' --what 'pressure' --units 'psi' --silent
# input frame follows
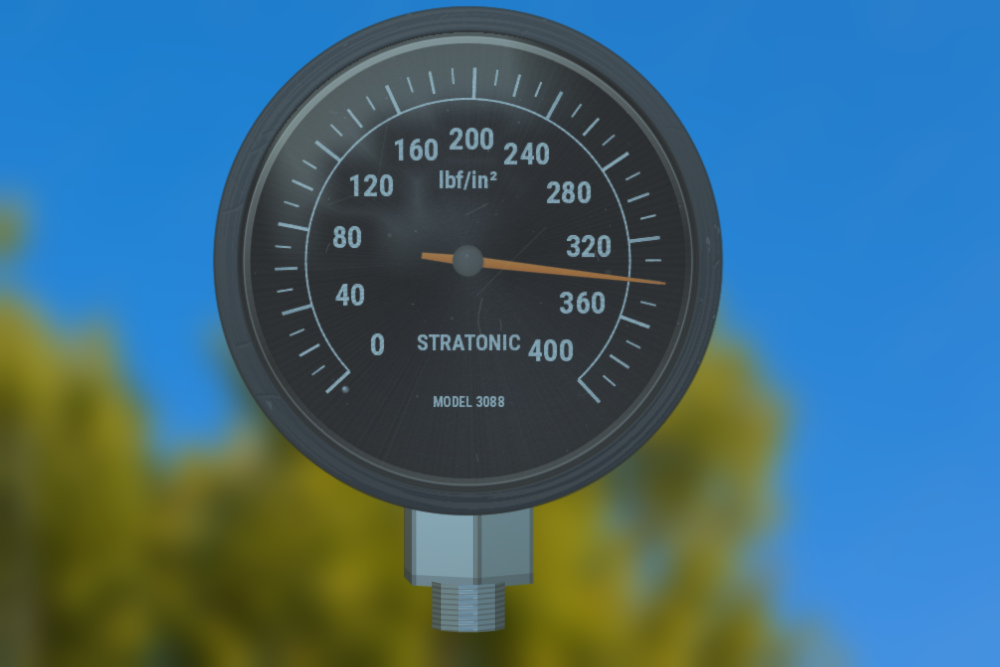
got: 340 psi
